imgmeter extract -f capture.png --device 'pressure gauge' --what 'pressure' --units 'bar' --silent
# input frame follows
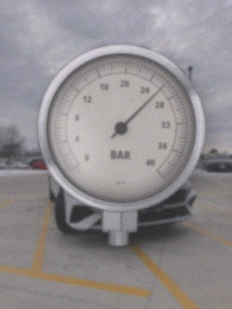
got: 26 bar
